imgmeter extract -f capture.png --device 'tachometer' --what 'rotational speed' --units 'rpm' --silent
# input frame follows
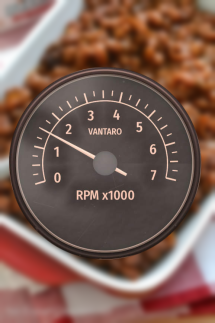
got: 1500 rpm
